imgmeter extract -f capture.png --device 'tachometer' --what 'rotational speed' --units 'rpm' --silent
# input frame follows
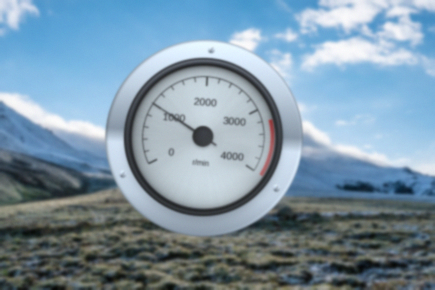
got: 1000 rpm
